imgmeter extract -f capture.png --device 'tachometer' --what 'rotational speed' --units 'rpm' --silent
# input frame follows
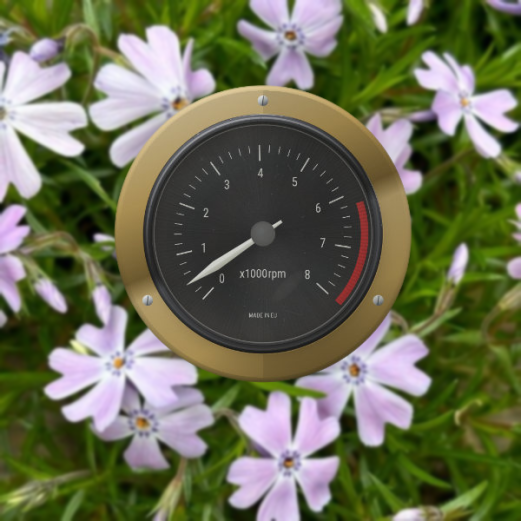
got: 400 rpm
